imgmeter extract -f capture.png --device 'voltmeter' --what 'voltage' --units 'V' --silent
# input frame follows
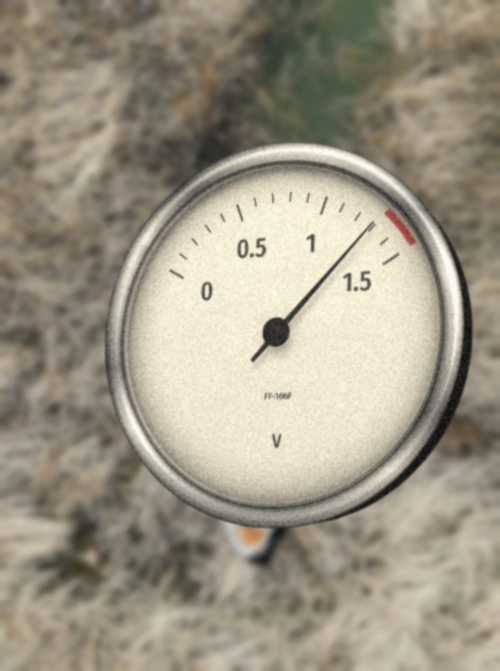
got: 1.3 V
